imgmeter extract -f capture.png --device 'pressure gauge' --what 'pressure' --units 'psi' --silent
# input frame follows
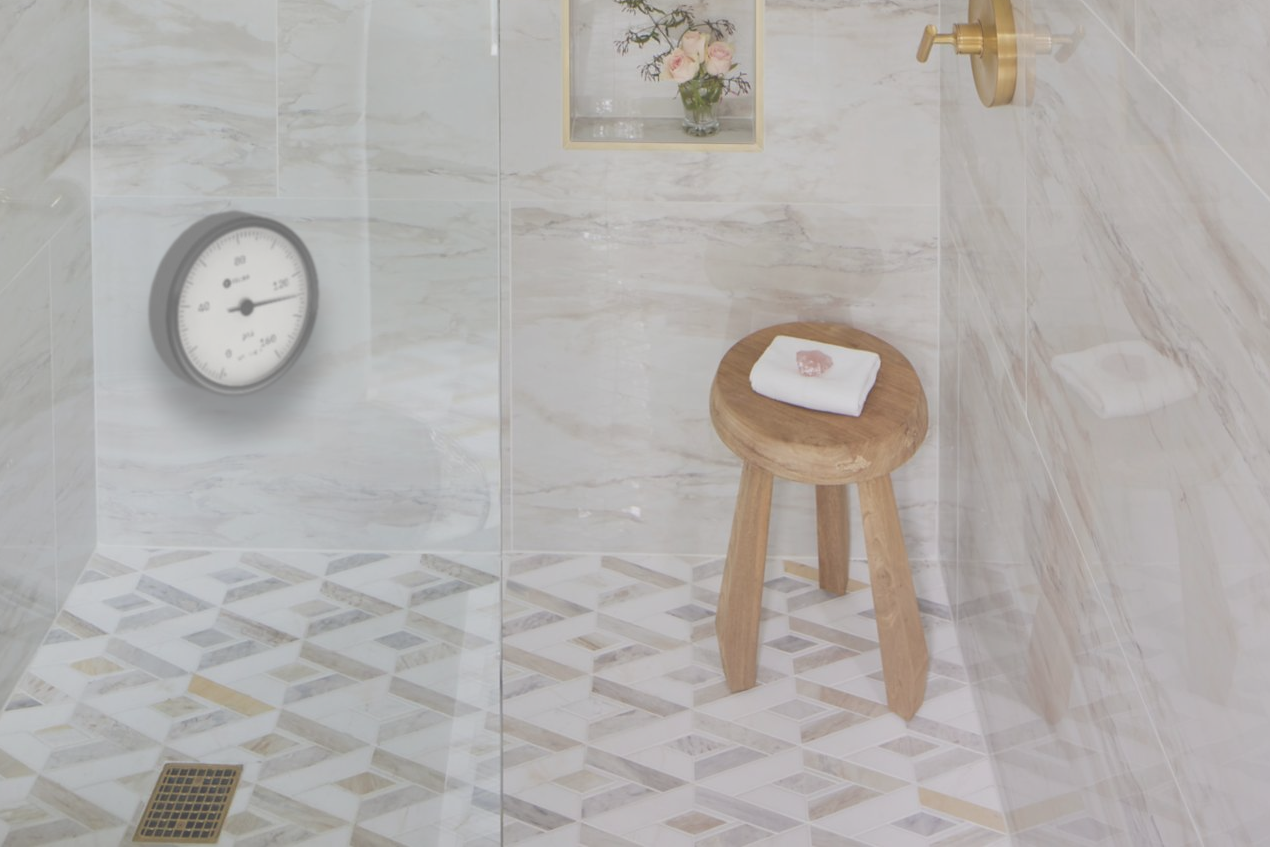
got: 130 psi
